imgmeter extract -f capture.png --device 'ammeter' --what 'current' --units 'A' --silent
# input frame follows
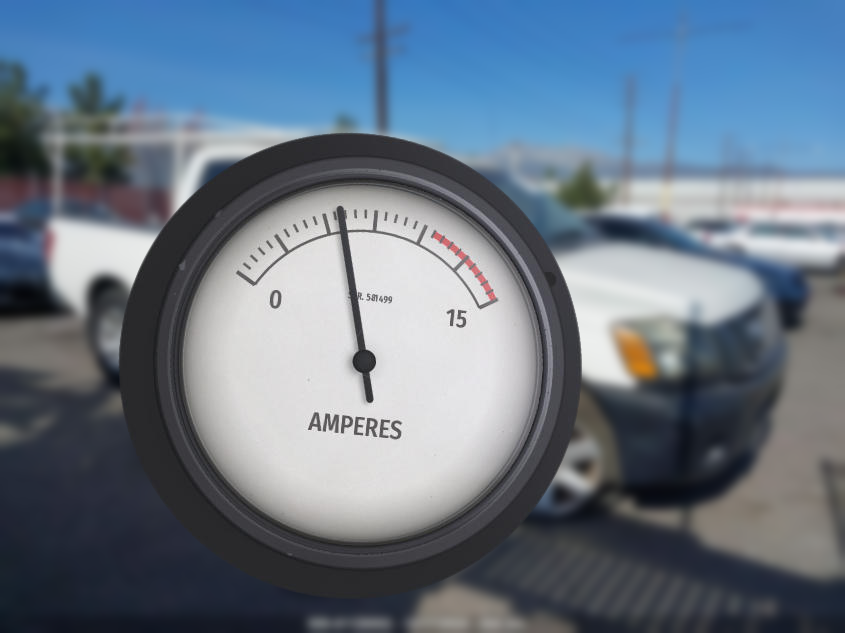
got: 5.75 A
